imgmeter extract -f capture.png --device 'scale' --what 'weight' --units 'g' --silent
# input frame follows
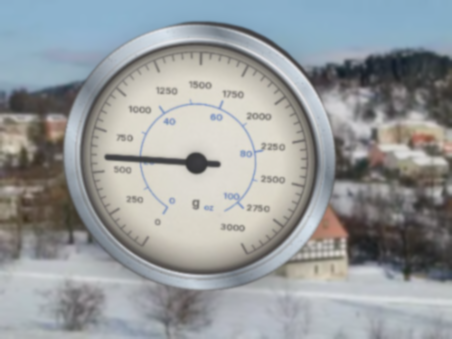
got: 600 g
